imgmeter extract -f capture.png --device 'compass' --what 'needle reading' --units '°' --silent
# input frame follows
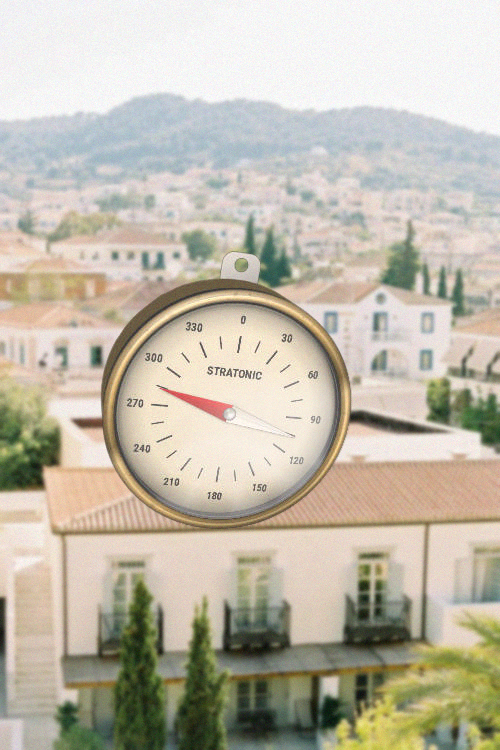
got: 285 °
